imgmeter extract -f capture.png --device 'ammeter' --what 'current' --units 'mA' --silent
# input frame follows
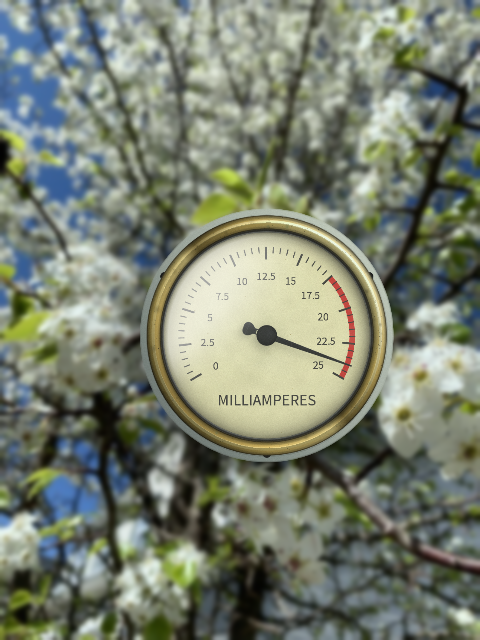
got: 24 mA
